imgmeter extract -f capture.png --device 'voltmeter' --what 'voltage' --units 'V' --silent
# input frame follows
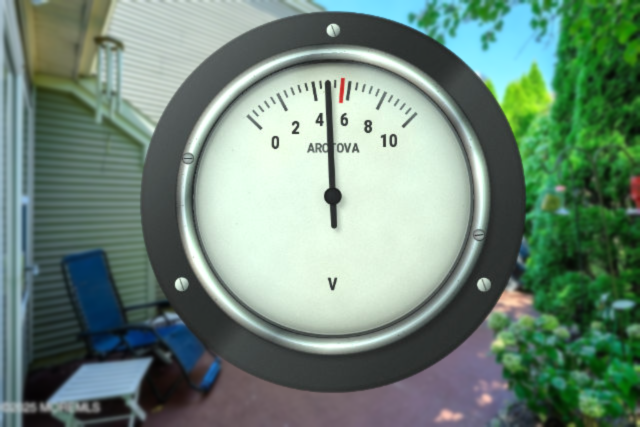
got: 4.8 V
